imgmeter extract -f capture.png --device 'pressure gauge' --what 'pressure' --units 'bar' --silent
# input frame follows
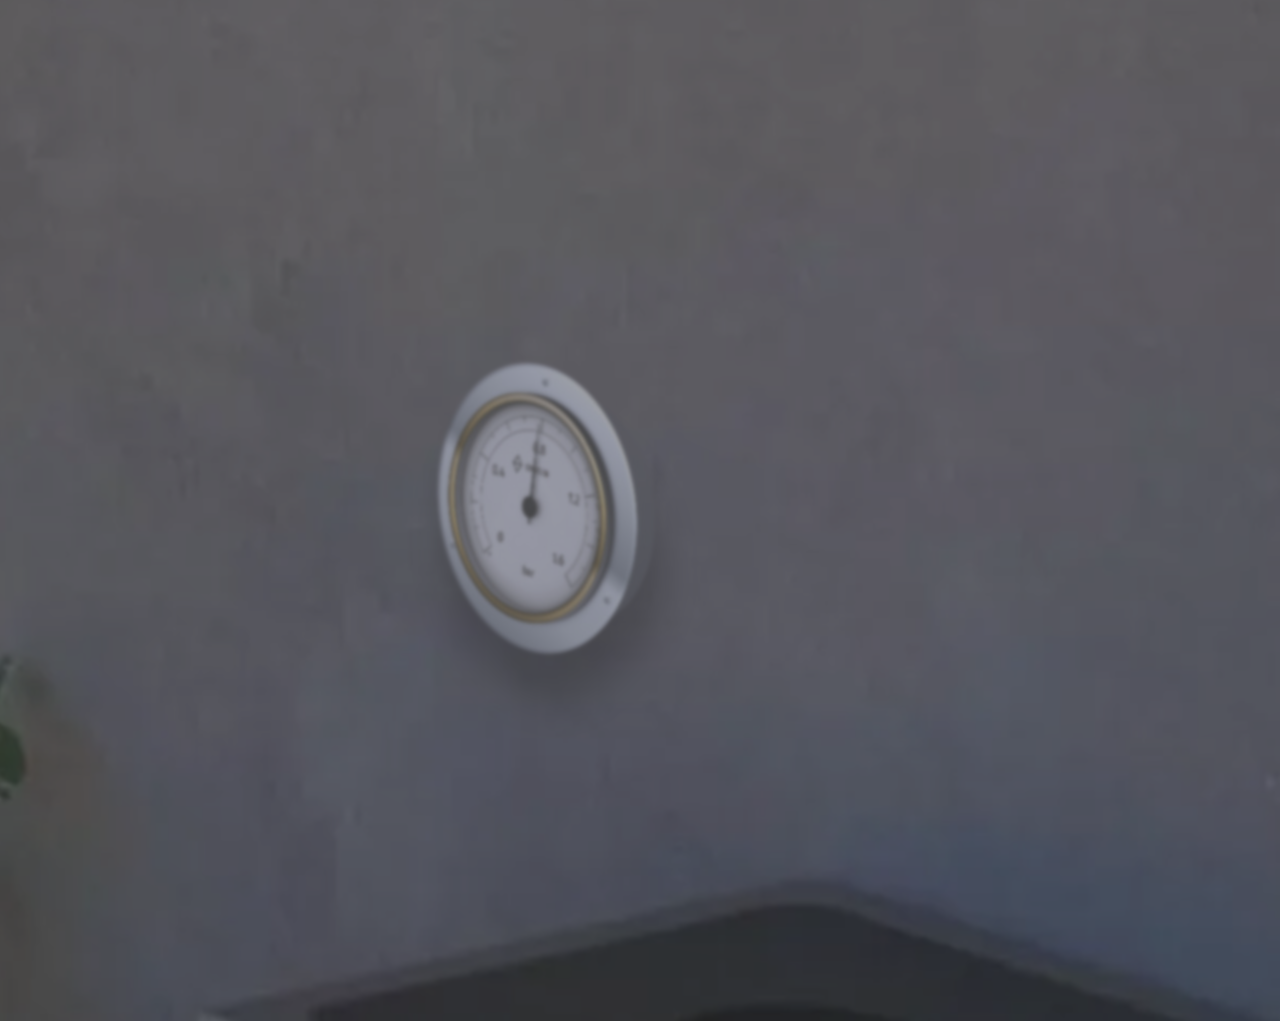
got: 0.8 bar
